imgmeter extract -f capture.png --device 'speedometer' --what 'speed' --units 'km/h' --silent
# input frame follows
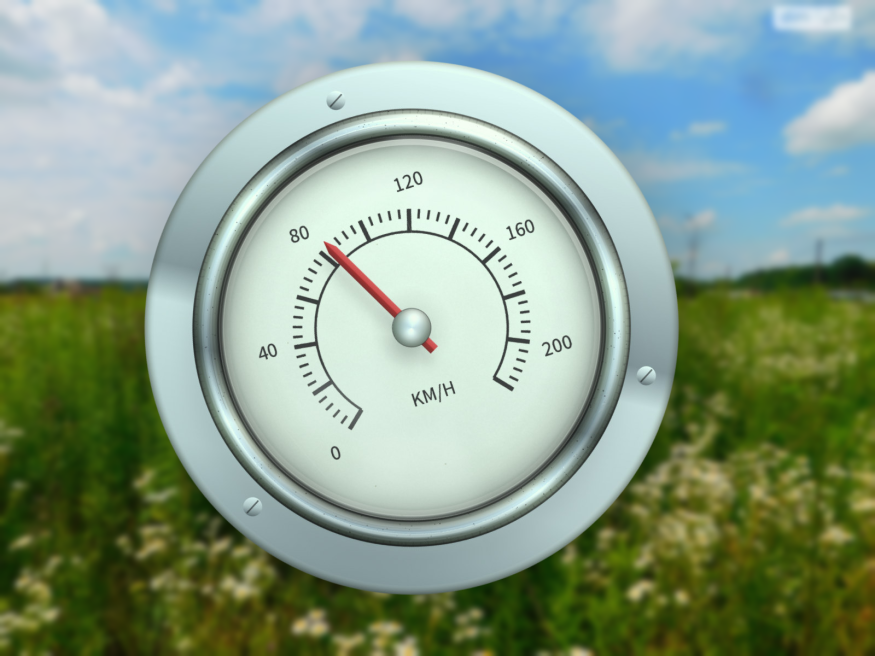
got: 84 km/h
